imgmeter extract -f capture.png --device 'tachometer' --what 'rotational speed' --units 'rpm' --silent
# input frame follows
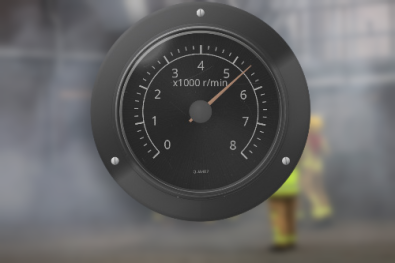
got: 5400 rpm
